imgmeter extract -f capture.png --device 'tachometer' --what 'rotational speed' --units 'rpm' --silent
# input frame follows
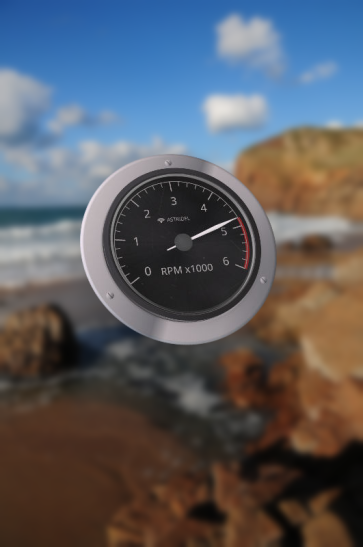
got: 4800 rpm
